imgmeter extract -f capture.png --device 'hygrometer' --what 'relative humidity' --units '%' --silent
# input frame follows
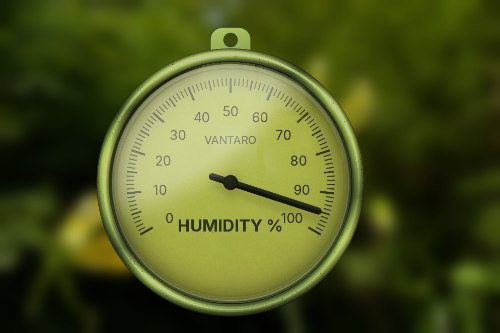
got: 95 %
